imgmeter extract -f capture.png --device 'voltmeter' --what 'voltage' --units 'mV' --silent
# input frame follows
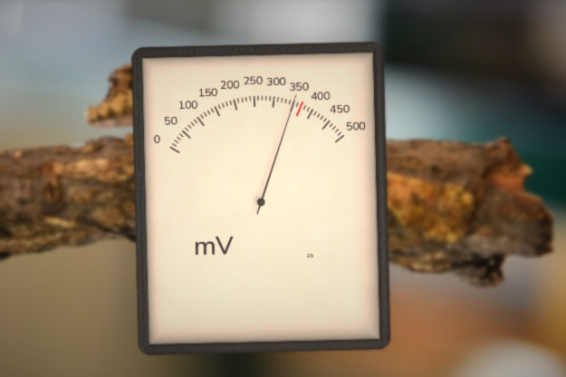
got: 350 mV
